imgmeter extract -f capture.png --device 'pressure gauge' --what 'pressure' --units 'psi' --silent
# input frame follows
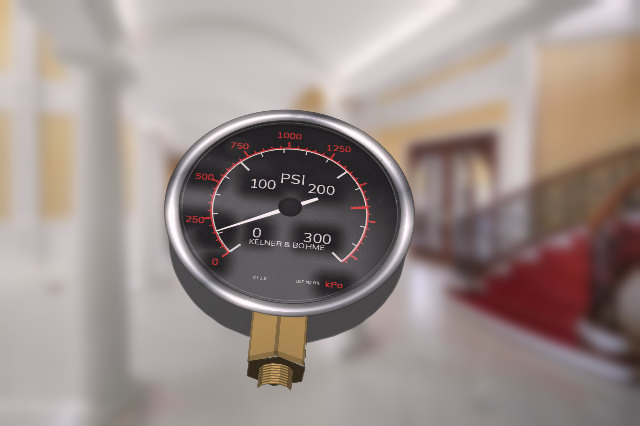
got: 20 psi
